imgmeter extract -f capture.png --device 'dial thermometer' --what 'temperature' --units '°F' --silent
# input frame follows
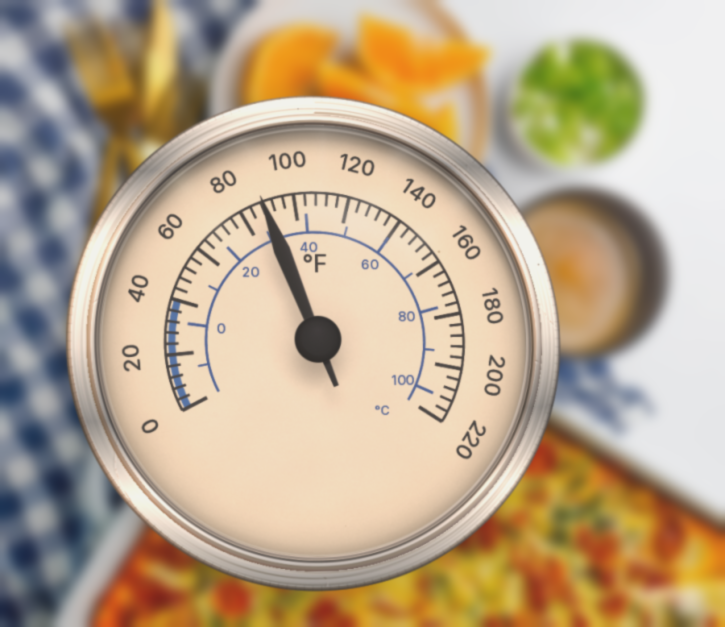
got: 88 °F
